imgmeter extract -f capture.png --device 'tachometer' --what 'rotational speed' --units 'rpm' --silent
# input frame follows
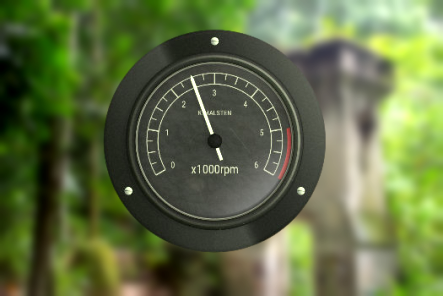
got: 2500 rpm
